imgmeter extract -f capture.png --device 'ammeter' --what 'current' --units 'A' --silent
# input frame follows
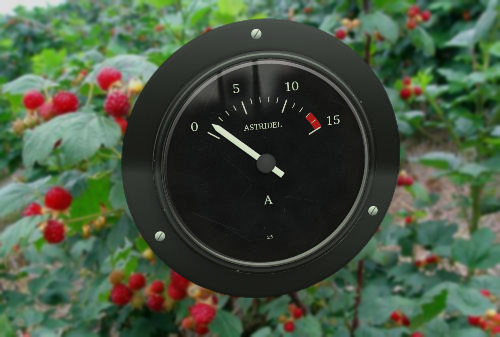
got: 1 A
